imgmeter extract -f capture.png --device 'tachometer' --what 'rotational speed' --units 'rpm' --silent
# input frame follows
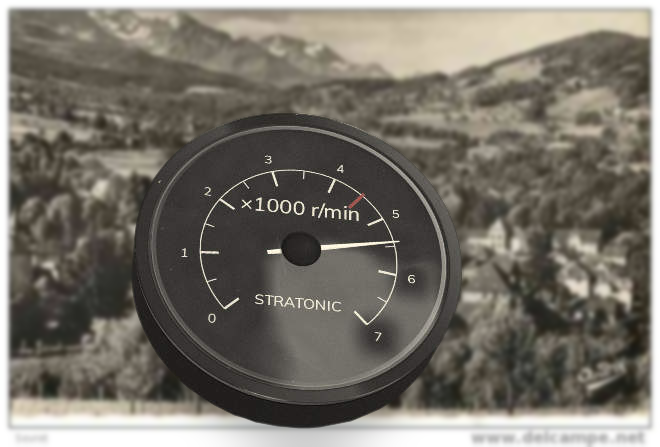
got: 5500 rpm
